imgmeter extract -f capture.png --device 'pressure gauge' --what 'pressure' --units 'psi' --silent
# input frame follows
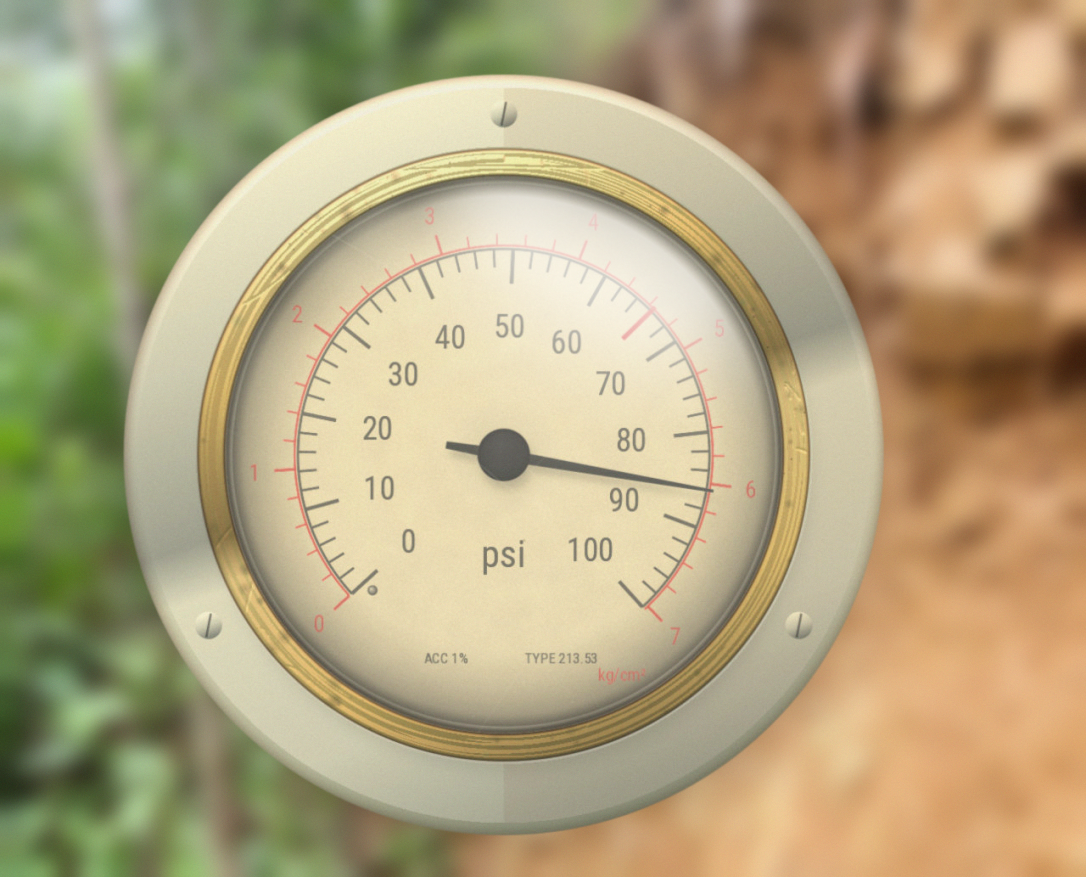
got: 86 psi
